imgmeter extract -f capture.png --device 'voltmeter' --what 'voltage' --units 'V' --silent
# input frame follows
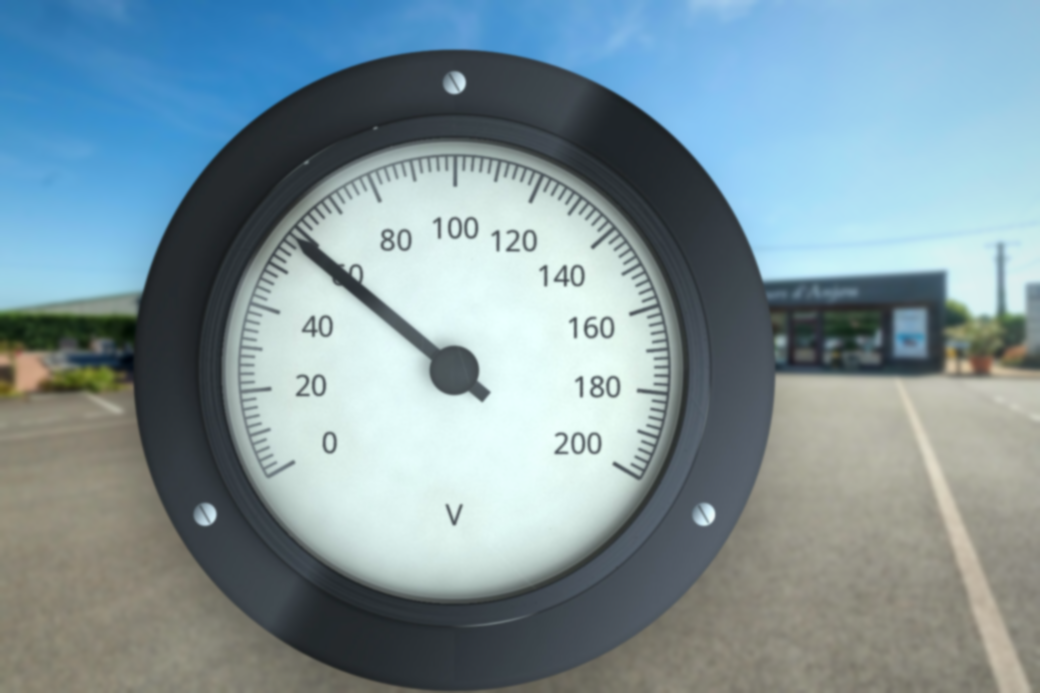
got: 58 V
